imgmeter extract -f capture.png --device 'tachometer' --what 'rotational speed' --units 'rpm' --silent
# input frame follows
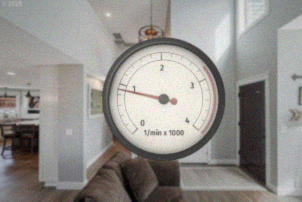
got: 900 rpm
